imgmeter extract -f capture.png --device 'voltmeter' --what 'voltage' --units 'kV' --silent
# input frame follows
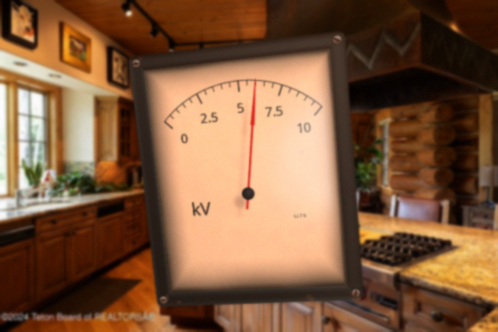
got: 6 kV
